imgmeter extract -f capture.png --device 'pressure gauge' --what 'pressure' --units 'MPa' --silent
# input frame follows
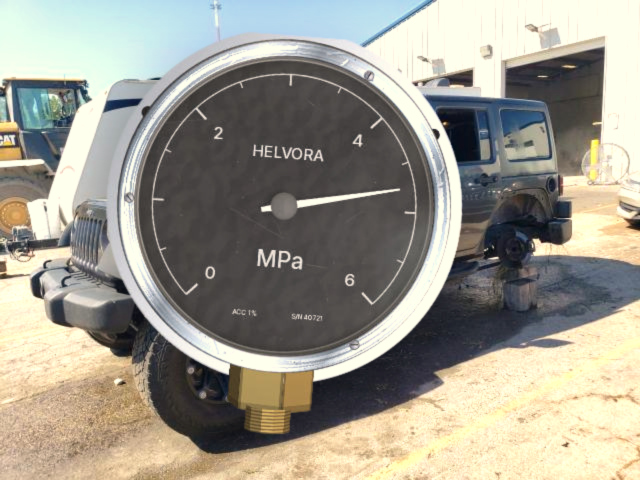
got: 4.75 MPa
